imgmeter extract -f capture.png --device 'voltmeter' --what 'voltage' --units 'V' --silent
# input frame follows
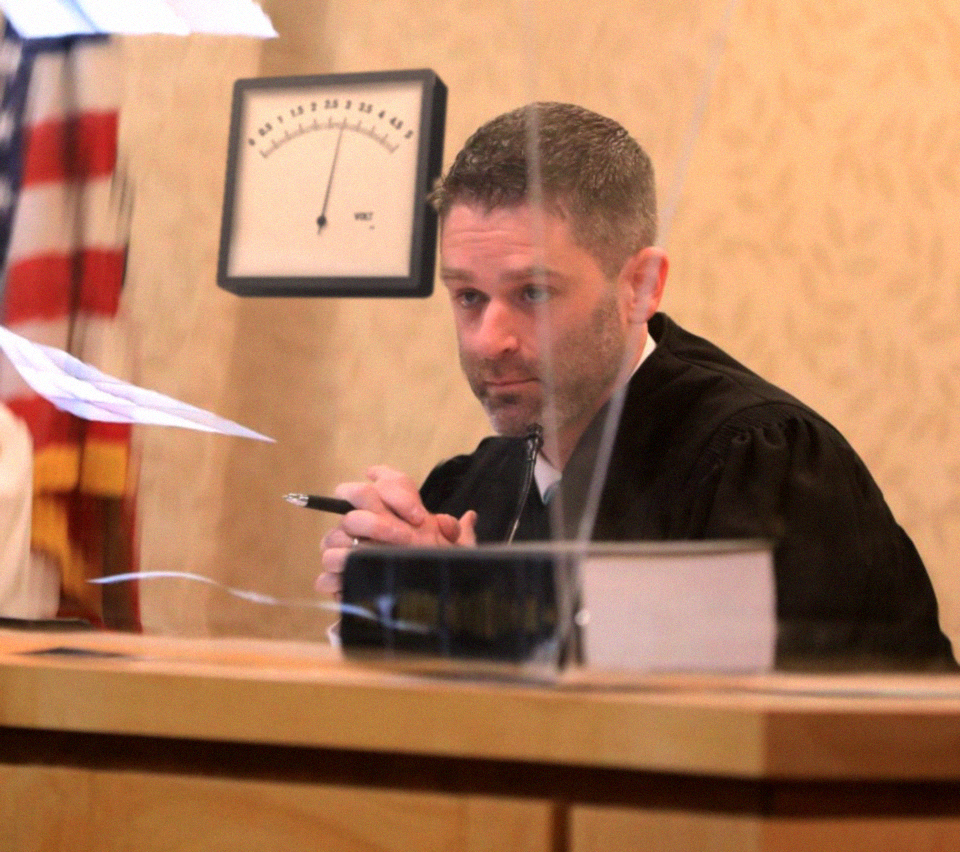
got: 3 V
